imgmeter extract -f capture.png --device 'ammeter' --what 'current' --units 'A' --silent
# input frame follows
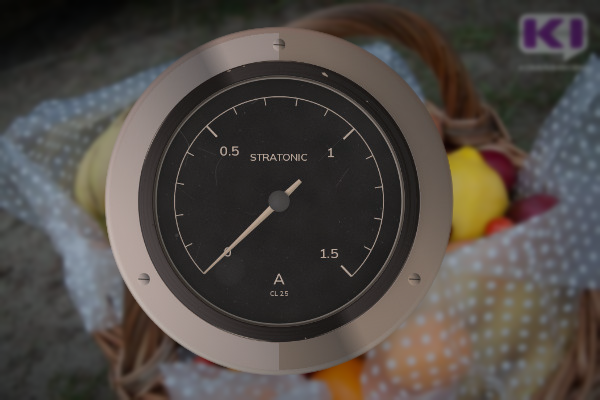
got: 0 A
